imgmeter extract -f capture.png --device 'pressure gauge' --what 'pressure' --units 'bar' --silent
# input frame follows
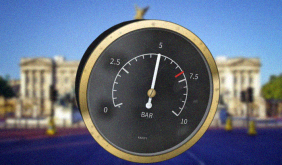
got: 5 bar
